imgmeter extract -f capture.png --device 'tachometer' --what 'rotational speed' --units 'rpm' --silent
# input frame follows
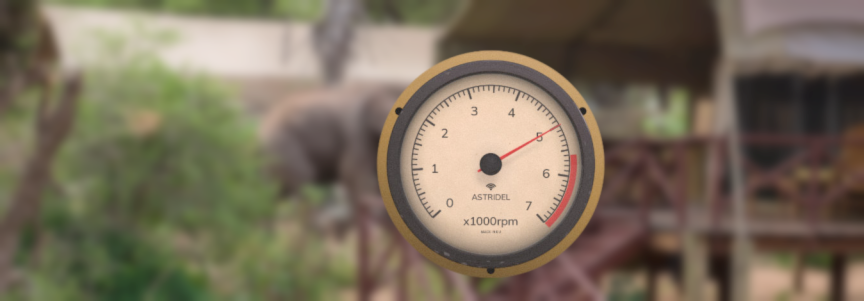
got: 5000 rpm
